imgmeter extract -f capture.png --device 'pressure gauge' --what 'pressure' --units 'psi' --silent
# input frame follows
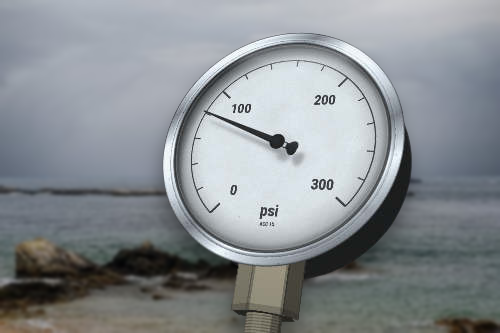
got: 80 psi
